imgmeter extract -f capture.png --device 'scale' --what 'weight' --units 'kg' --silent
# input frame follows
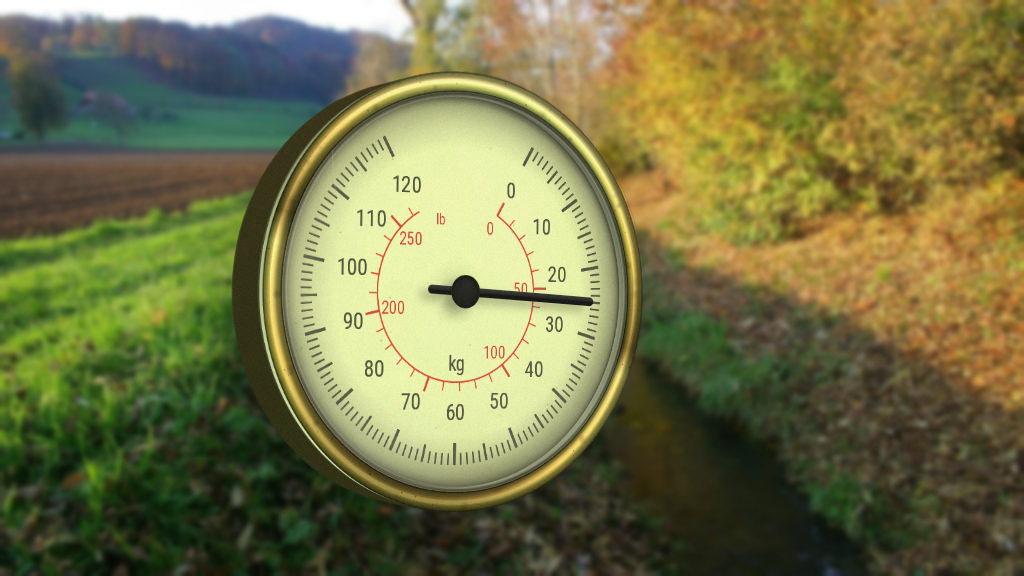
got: 25 kg
